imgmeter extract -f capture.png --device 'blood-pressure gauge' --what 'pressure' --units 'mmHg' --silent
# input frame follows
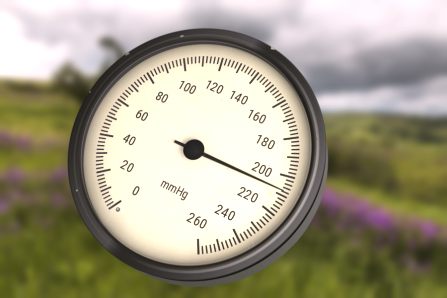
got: 208 mmHg
